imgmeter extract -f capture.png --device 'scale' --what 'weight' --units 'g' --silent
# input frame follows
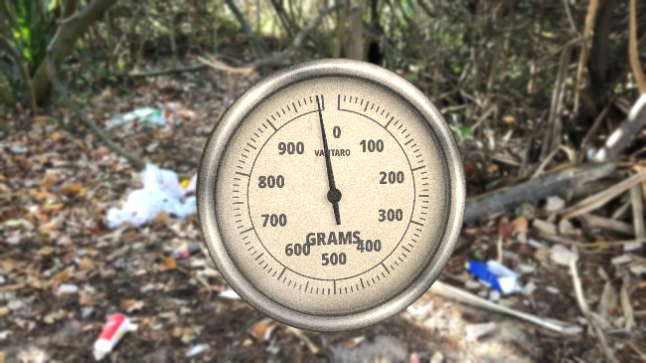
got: 990 g
